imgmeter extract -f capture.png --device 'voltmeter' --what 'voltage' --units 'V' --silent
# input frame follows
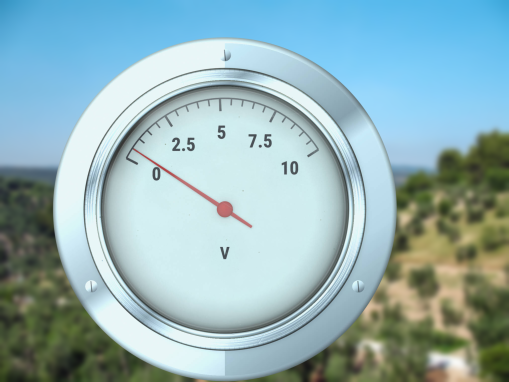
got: 0.5 V
